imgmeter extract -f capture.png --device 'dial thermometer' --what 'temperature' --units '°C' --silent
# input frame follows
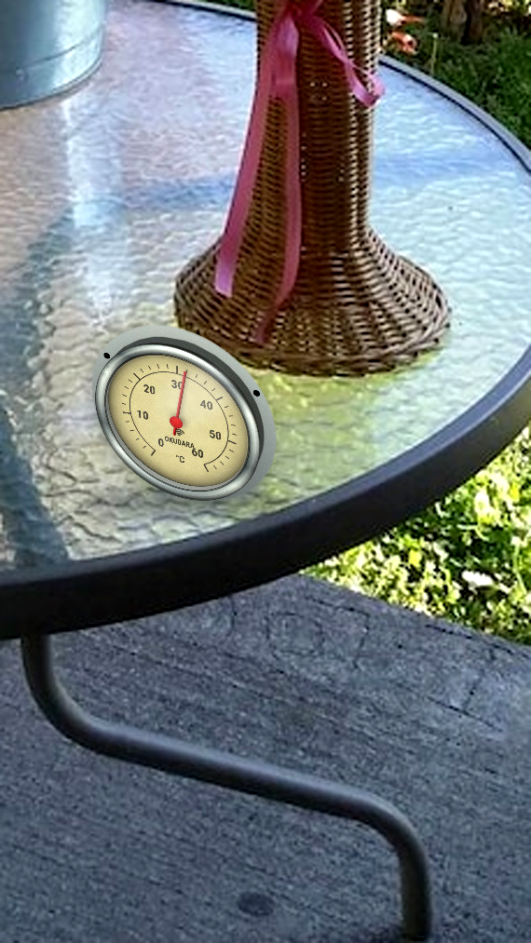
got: 32 °C
